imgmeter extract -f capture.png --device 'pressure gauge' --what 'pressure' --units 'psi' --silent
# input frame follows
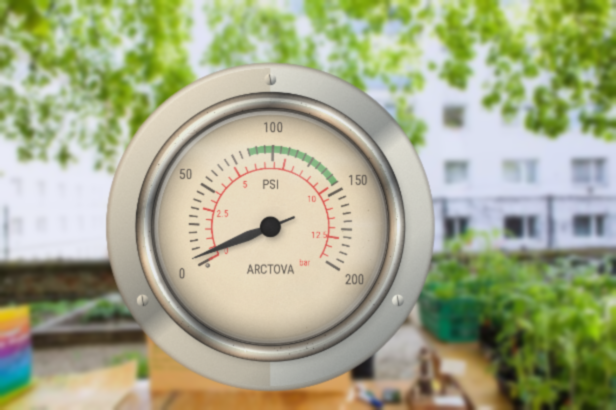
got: 5 psi
